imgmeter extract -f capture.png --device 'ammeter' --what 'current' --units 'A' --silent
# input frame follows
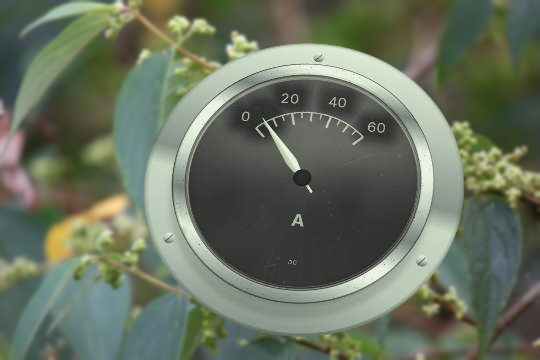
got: 5 A
